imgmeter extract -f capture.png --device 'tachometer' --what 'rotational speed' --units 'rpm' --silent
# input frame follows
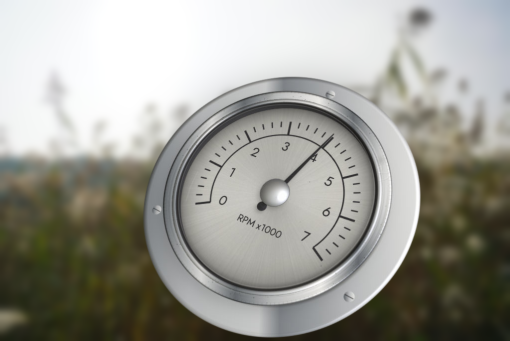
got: 4000 rpm
